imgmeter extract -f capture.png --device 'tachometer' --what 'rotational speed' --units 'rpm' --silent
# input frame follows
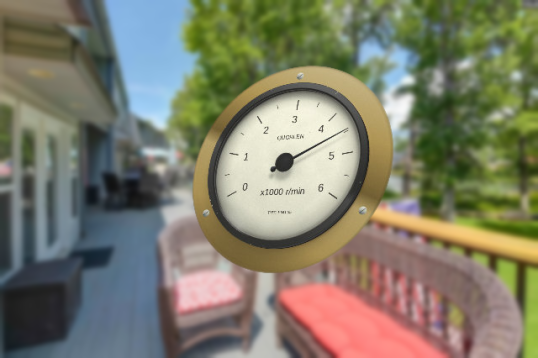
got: 4500 rpm
